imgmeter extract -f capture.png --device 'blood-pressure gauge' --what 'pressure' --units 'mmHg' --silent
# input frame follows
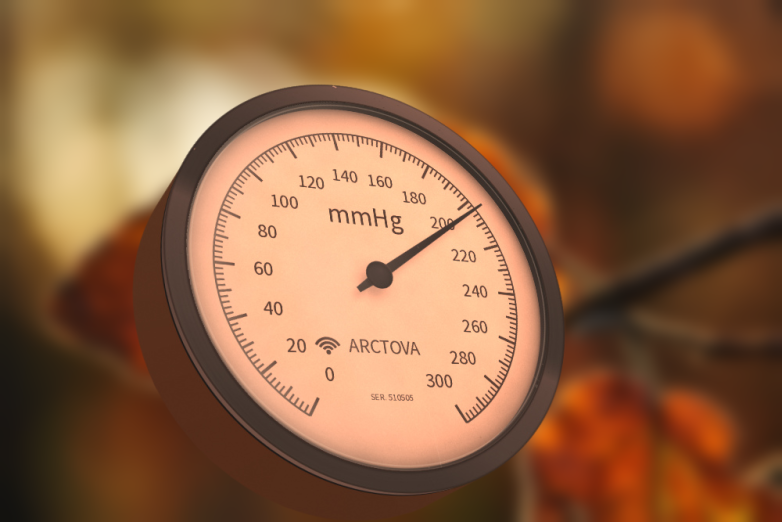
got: 204 mmHg
